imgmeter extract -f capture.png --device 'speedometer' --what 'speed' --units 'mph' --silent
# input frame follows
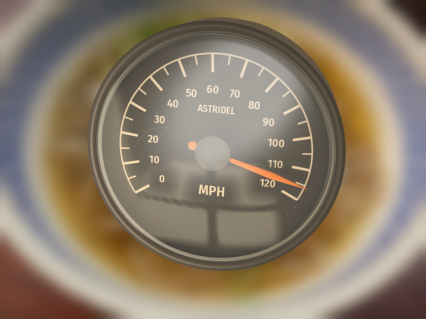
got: 115 mph
